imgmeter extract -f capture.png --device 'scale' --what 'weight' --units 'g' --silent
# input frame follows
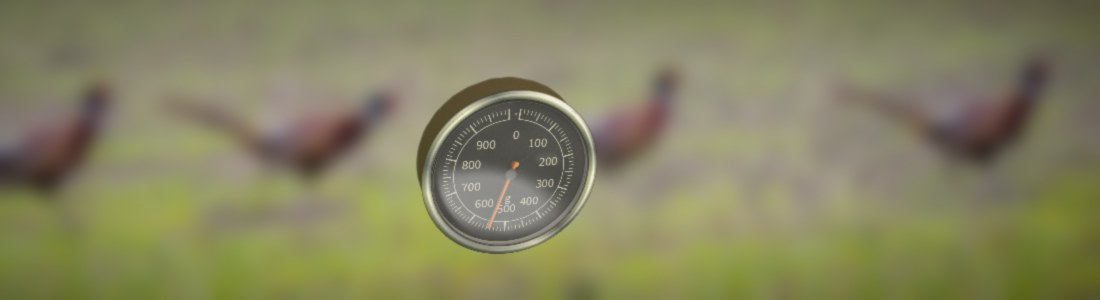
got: 550 g
